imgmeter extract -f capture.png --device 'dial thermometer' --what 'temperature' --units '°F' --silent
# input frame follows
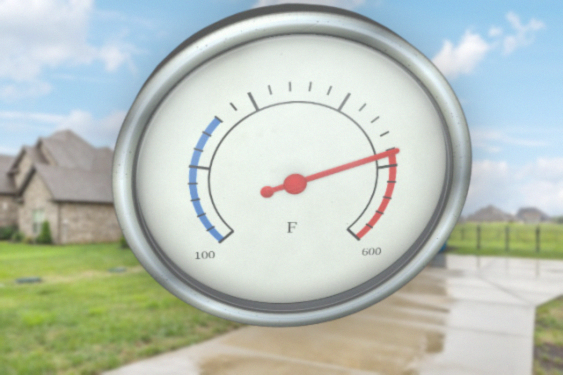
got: 480 °F
